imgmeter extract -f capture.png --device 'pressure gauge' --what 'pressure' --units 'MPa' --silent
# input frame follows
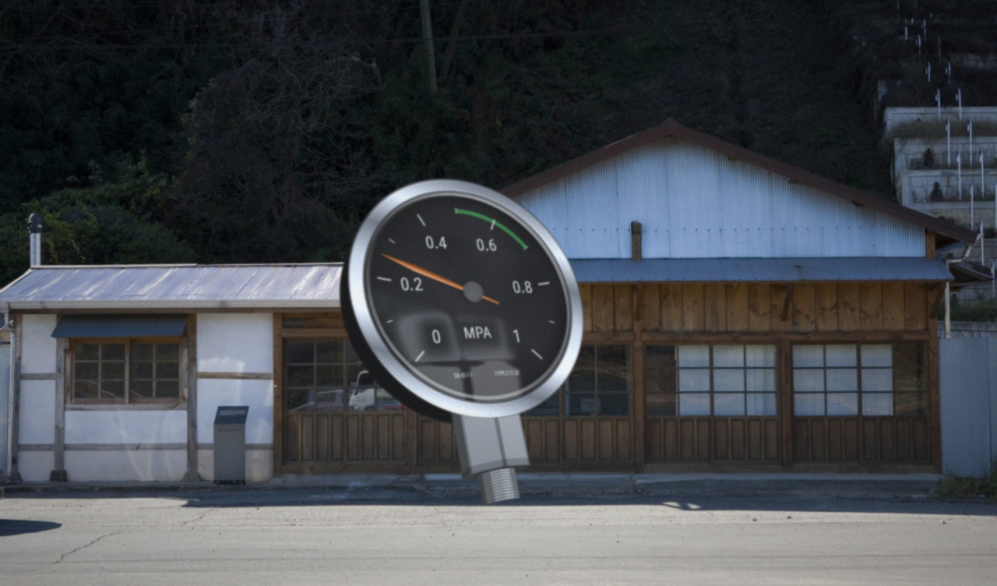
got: 0.25 MPa
